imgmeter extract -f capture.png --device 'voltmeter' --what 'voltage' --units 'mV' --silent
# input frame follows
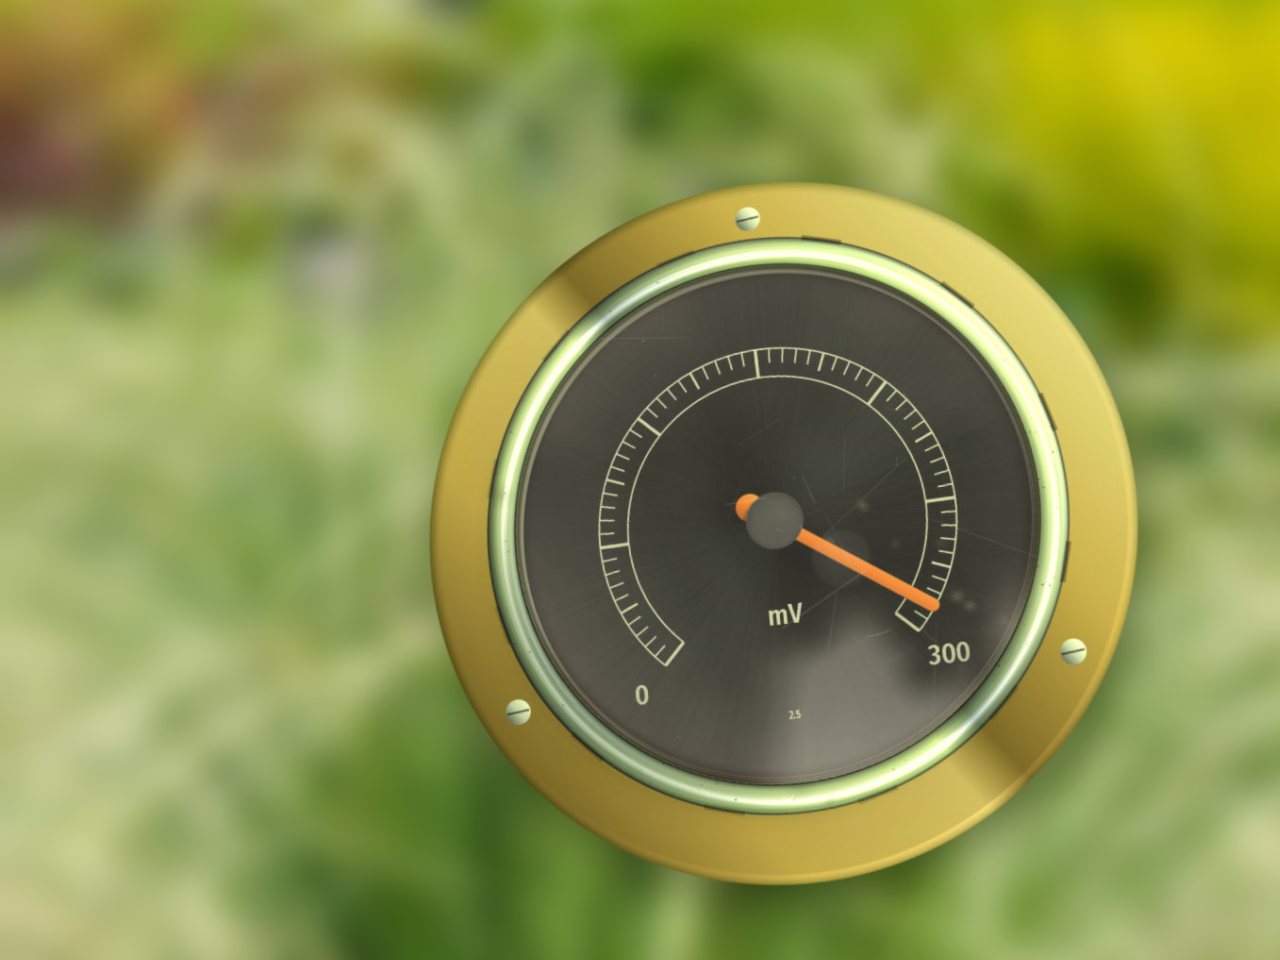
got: 290 mV
